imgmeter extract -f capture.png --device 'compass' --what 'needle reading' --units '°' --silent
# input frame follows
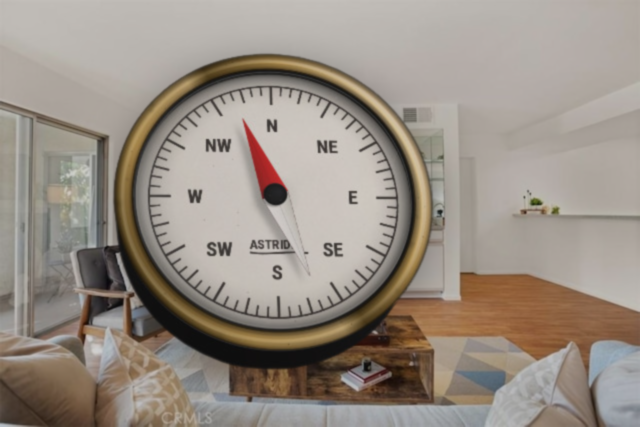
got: 340 °
